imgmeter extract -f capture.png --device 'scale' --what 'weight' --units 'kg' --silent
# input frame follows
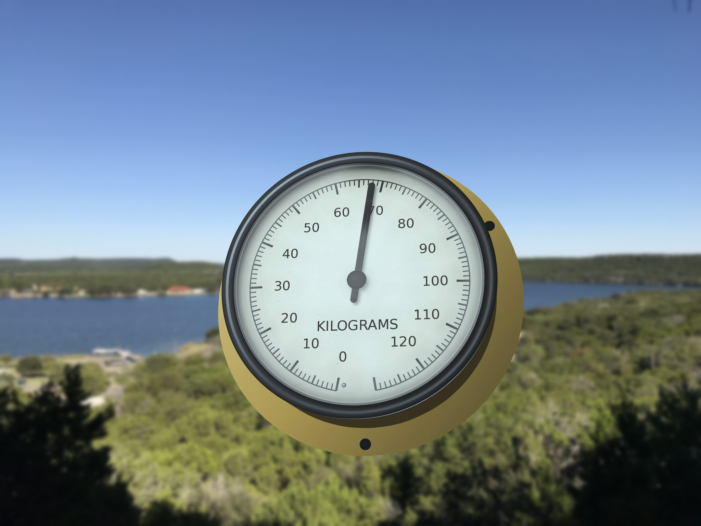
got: 68 kg
